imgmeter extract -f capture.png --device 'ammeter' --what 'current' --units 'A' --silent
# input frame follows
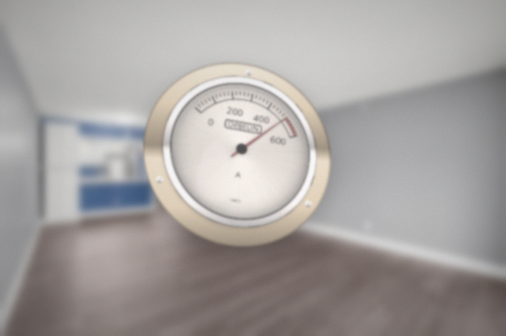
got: 500 A
